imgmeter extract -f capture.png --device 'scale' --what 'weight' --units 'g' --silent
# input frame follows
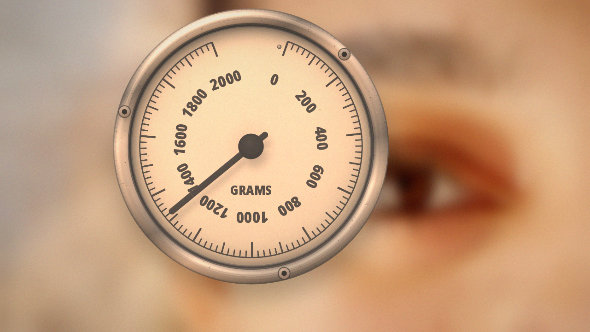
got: 1320 g
